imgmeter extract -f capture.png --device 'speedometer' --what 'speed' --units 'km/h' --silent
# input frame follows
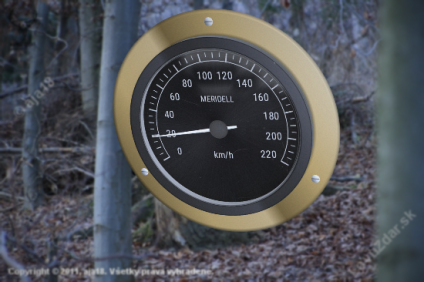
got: 20 km/h
